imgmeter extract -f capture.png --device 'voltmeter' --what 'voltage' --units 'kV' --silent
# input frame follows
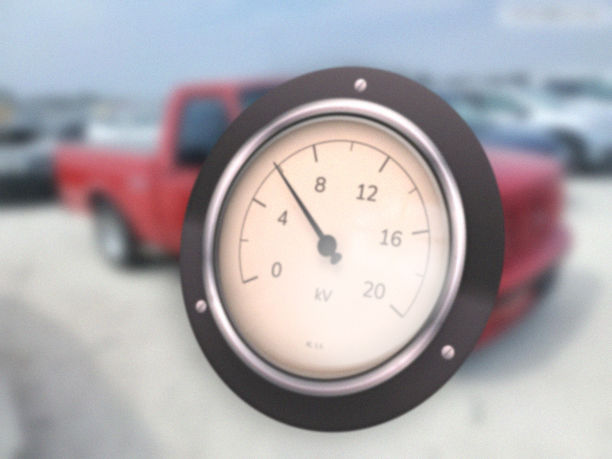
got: 6 kV
